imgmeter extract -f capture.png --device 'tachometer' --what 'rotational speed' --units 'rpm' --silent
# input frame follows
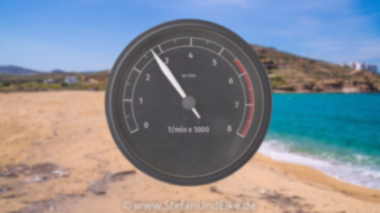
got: 2750 rpm
